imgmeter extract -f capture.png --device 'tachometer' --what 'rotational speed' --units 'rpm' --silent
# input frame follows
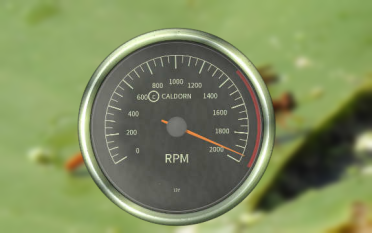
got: 1950 rpm
